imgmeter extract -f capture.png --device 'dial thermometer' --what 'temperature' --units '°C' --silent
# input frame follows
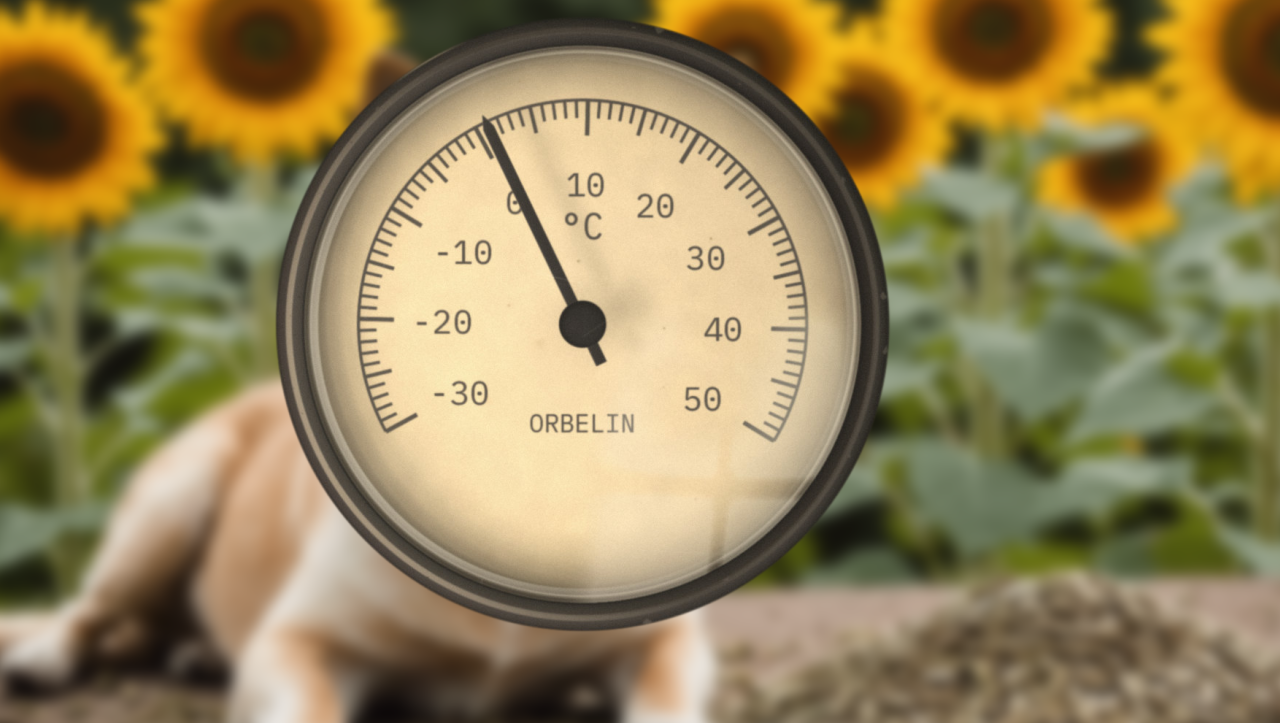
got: 1 °C
